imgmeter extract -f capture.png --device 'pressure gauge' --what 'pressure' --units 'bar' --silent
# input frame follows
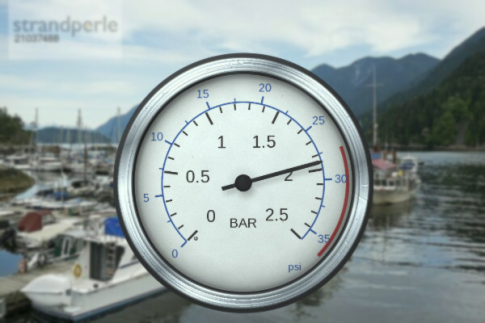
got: 1.95 bar
